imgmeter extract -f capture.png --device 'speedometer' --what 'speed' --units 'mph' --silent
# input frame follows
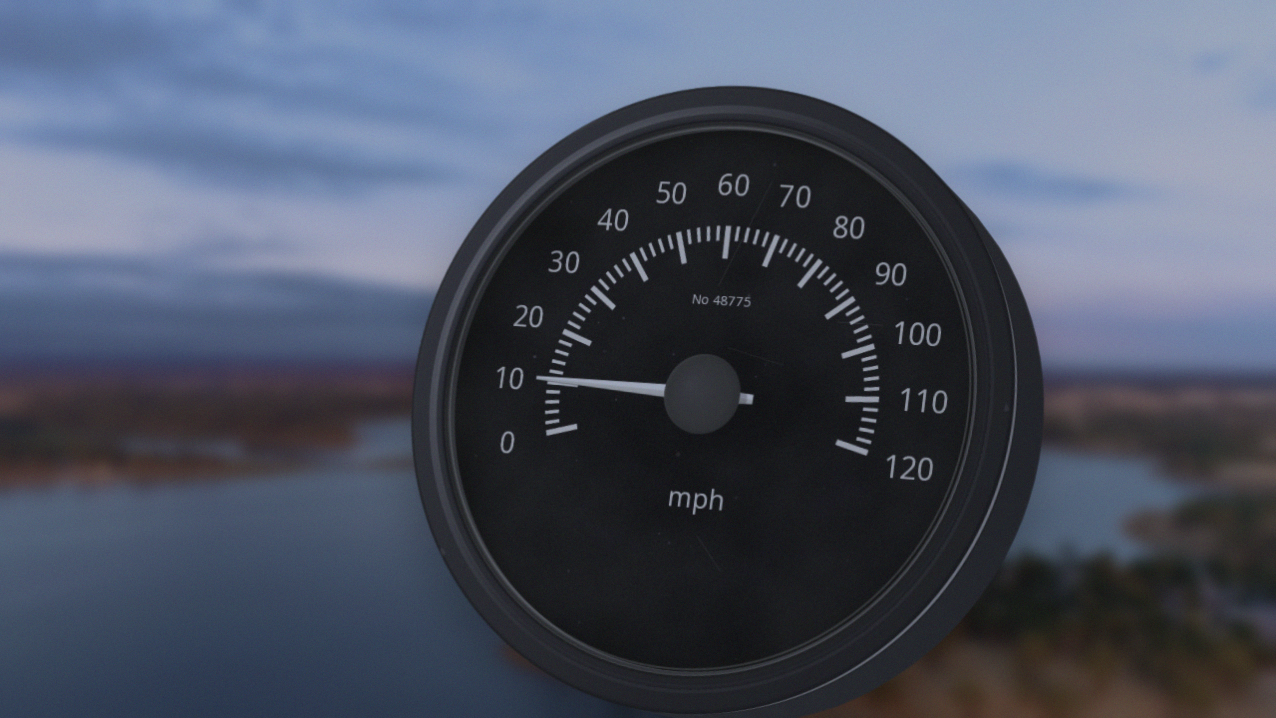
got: 10 mph
